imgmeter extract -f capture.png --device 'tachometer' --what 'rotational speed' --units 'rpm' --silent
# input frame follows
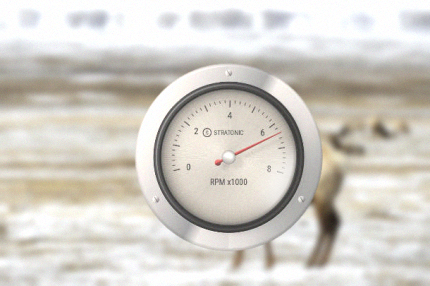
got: 6400 rpm
